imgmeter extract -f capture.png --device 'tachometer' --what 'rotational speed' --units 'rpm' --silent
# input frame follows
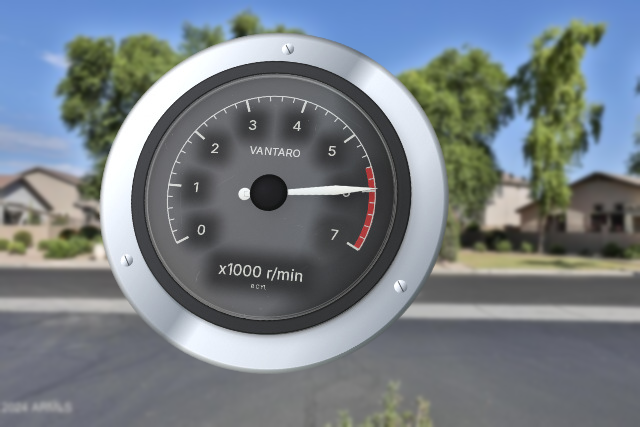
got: 6000 rpm
